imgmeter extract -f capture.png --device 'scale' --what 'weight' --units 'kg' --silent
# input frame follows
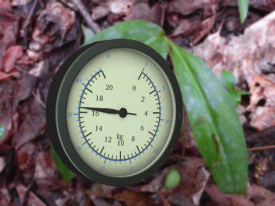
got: 16.4 kg
